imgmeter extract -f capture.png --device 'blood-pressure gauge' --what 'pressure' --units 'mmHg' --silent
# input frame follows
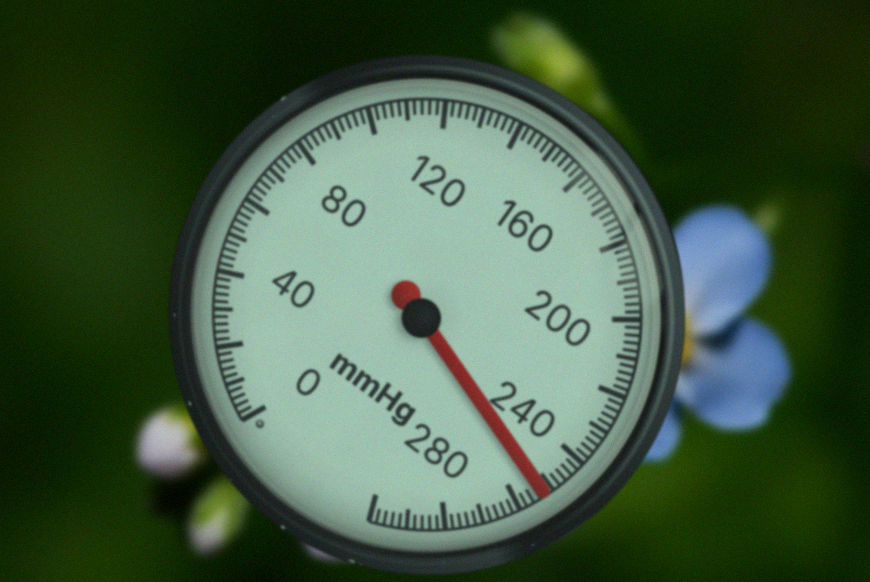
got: 252 mmHg
